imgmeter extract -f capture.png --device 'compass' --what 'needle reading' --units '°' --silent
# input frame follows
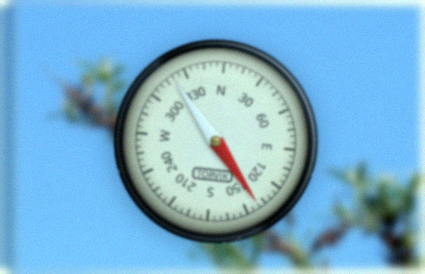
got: 140 °
